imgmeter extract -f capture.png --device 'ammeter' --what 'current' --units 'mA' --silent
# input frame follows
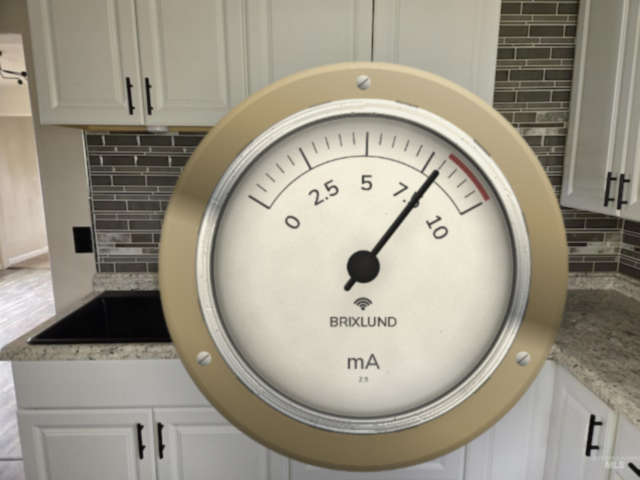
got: 8 mA
